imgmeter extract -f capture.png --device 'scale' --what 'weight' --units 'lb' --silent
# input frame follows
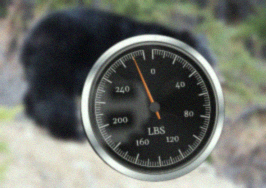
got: 270 lb
